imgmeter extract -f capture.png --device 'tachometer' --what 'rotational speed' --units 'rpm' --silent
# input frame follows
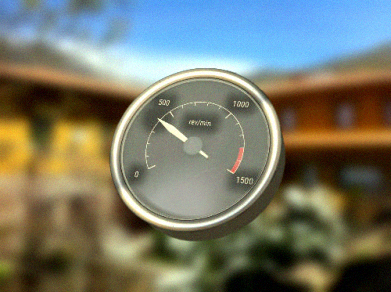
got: 400 rpm
